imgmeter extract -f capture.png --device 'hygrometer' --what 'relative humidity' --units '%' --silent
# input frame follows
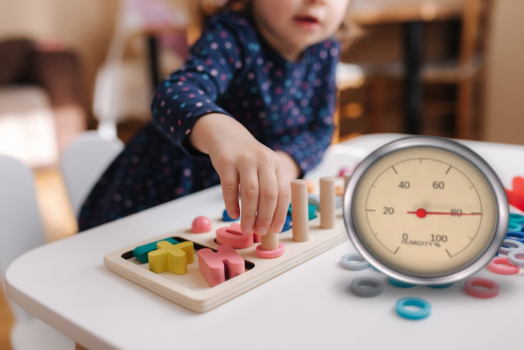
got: 80 %
